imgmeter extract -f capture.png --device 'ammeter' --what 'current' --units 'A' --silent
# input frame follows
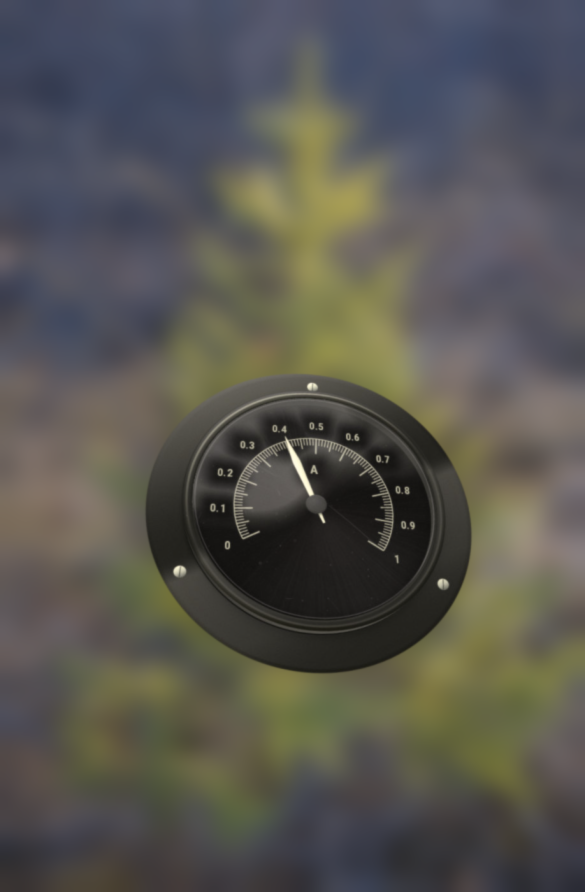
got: 0.4 A
